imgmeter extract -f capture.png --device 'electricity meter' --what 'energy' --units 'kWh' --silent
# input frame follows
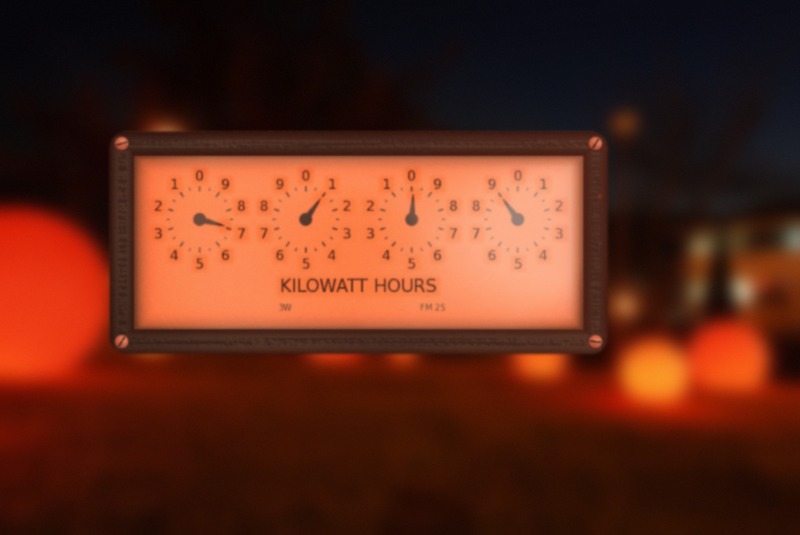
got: 7099 kWh
